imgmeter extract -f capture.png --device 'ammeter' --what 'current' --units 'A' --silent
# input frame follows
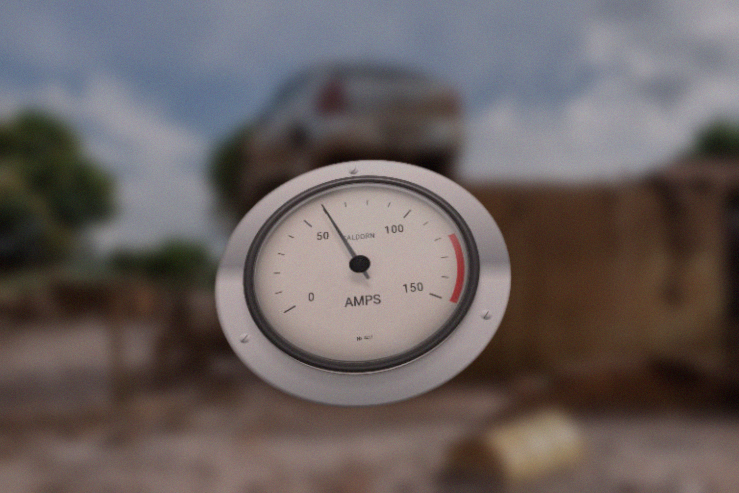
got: 60 A
